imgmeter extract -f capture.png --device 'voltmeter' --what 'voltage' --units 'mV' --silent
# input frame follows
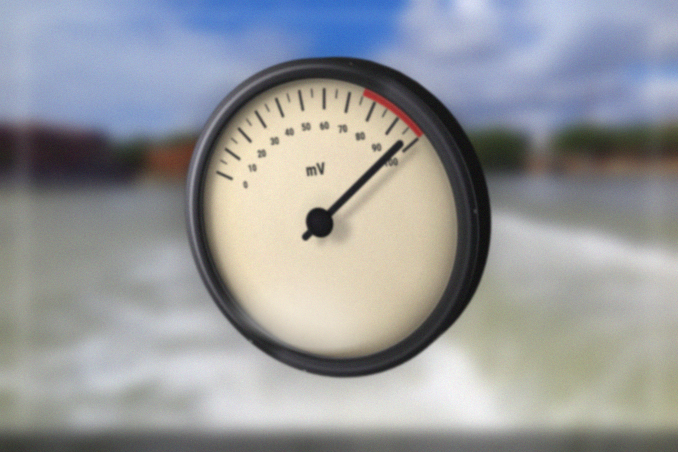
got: 97.5 mV
